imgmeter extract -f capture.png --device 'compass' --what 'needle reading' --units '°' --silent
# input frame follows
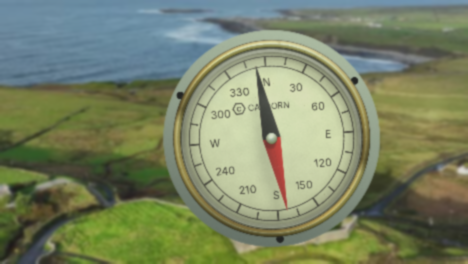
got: 172.5 °
